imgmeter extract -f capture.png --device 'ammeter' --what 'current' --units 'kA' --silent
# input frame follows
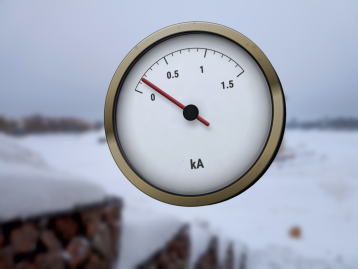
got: 0.15 kA
